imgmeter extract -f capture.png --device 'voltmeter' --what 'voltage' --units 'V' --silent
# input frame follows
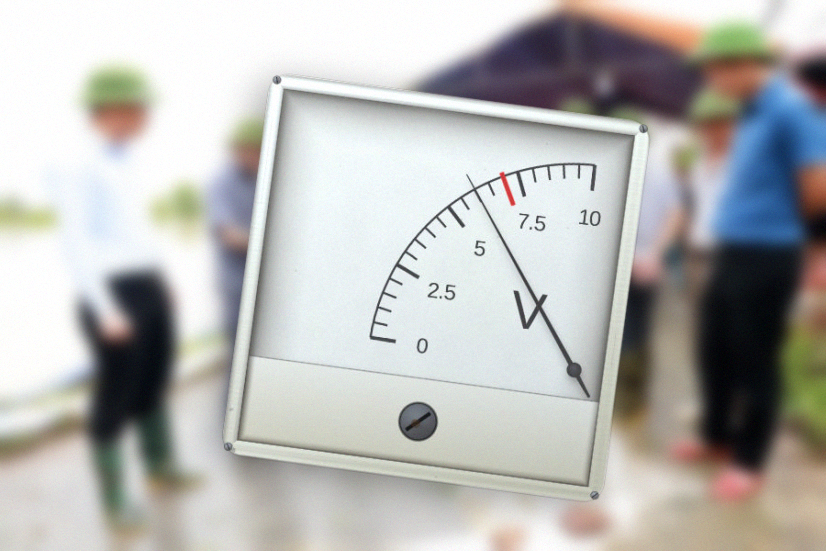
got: 6 V
